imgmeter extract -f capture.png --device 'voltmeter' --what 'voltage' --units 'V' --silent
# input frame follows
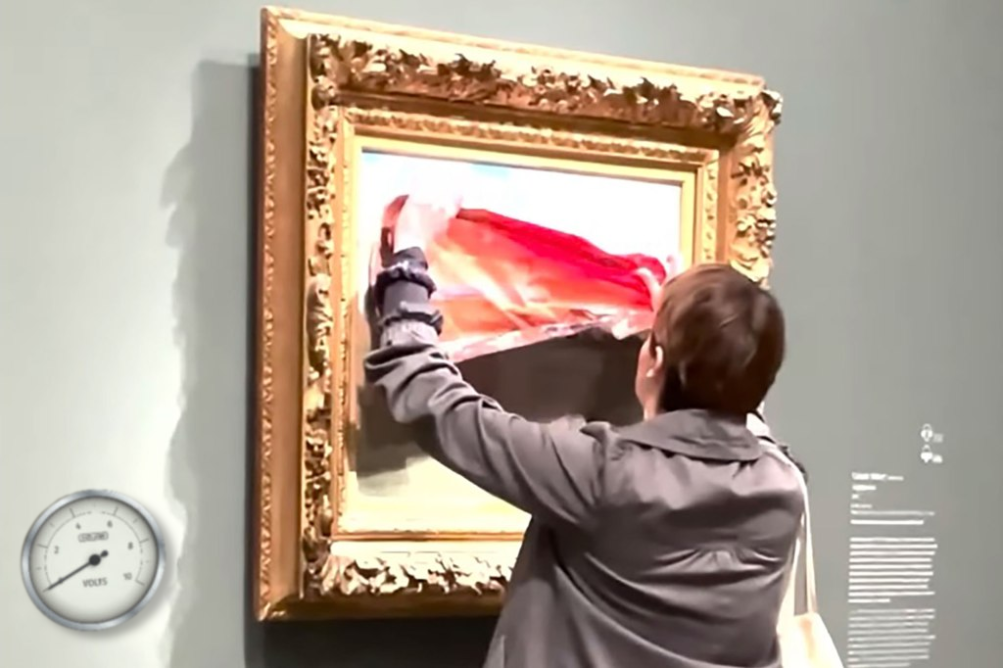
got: 0 V
